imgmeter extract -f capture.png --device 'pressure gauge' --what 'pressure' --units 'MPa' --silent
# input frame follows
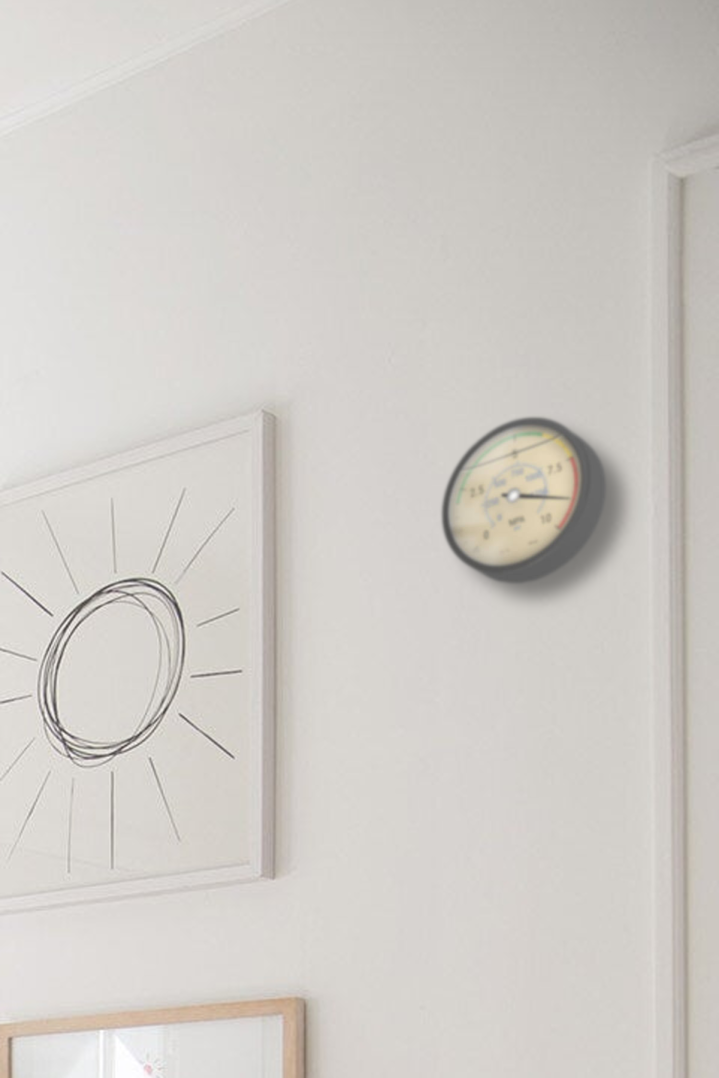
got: 9 MPa
